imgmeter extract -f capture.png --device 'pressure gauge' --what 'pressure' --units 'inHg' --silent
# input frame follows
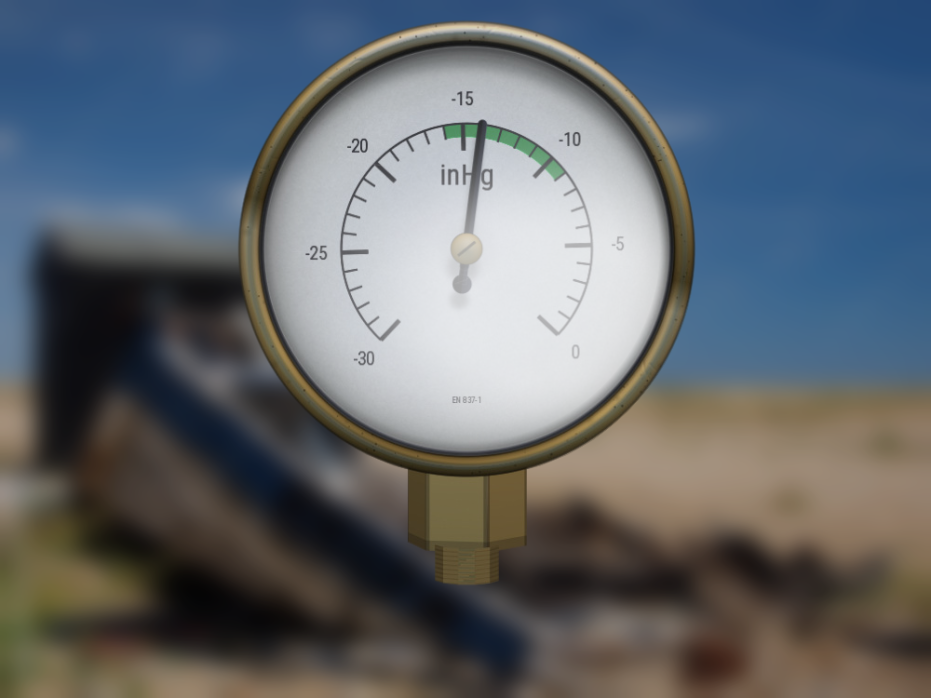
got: -14 inHg
